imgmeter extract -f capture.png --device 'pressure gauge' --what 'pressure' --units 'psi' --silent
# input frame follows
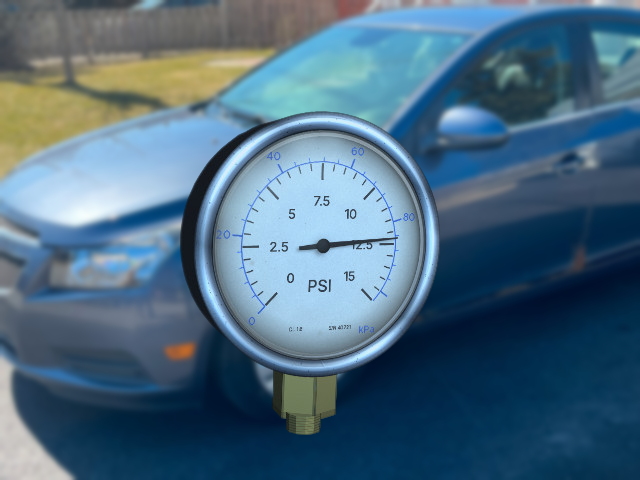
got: 12.25 psi
